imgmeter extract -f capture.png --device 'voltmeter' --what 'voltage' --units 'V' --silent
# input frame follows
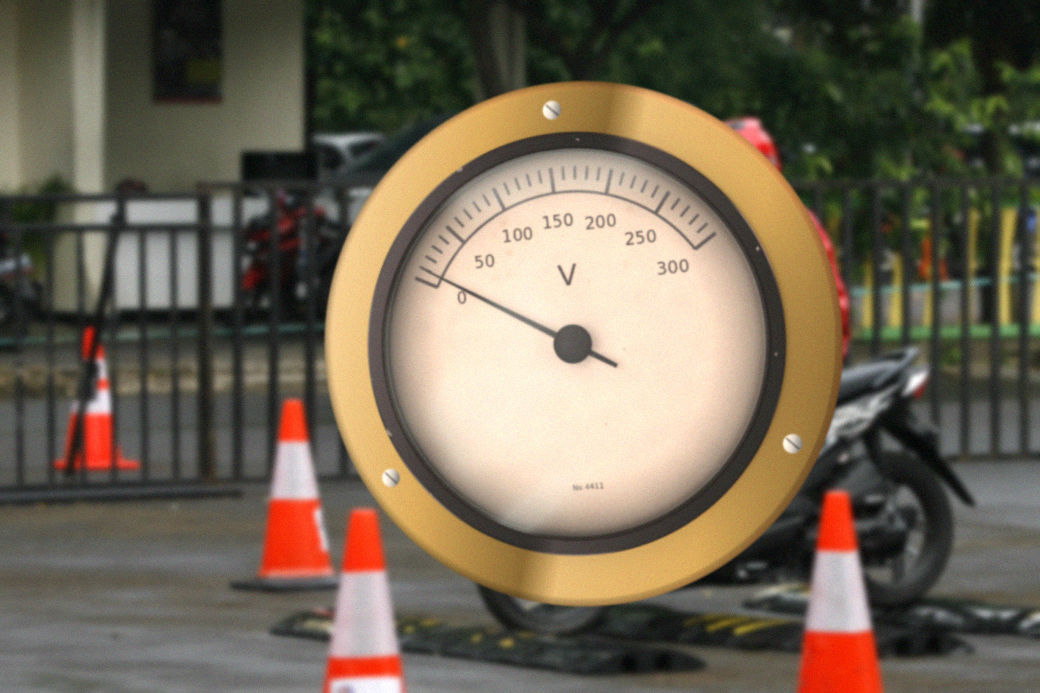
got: 10 V
